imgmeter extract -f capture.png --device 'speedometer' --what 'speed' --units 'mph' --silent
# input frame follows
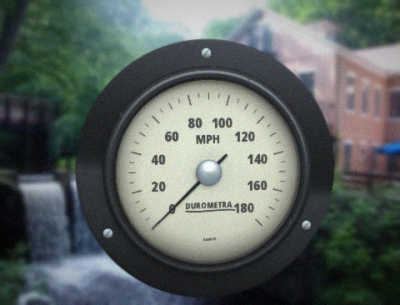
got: 0 mph
